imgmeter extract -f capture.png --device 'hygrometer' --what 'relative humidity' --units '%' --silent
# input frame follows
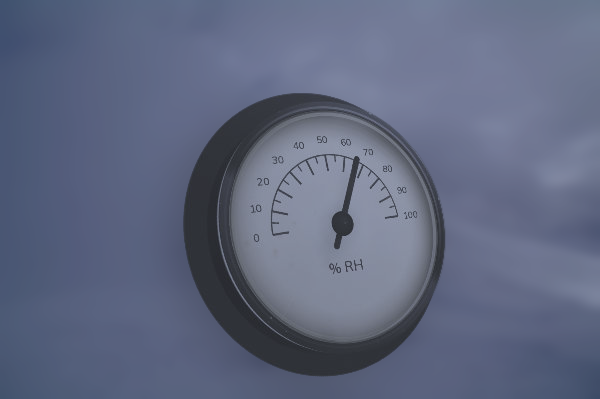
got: 65 %
